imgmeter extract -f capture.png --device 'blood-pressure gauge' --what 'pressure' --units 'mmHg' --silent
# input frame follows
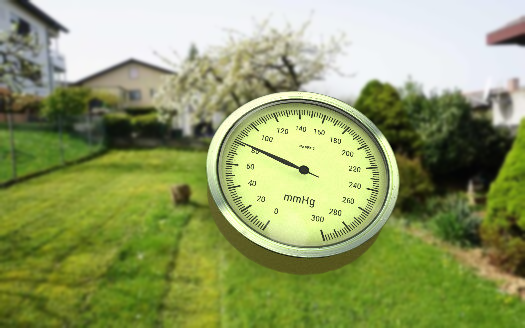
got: 80 mmHg
